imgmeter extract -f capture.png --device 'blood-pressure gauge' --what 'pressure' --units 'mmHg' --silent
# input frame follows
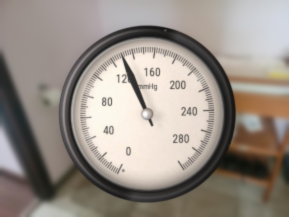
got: 130 mmHg
